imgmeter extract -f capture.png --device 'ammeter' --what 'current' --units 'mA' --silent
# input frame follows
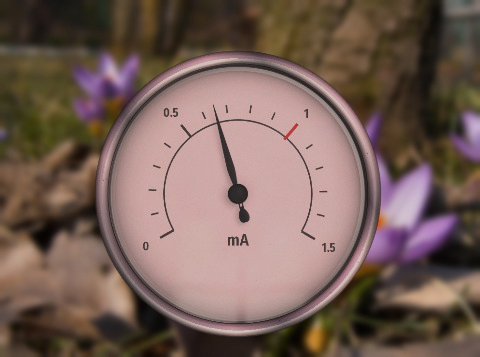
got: 0.65 mA
